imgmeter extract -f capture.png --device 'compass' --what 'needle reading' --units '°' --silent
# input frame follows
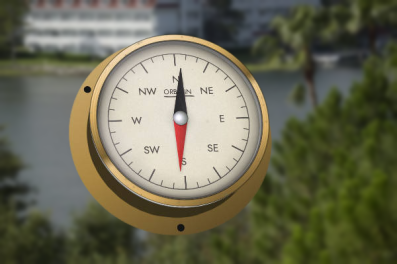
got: 185 °
